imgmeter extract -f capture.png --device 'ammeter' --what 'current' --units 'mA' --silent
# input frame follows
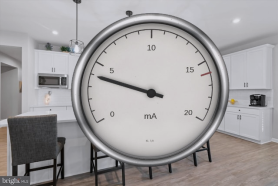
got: 4 mA
